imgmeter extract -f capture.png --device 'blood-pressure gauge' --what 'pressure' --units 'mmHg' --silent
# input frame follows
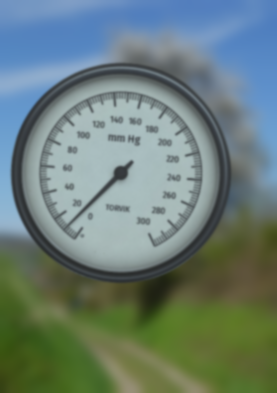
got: 10 mmHg
